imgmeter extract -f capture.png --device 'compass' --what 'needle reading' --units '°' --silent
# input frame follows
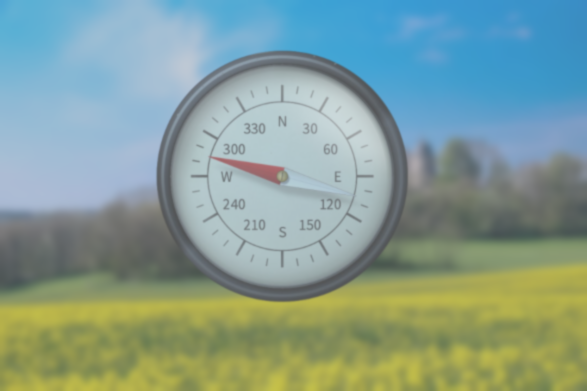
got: 285 °
